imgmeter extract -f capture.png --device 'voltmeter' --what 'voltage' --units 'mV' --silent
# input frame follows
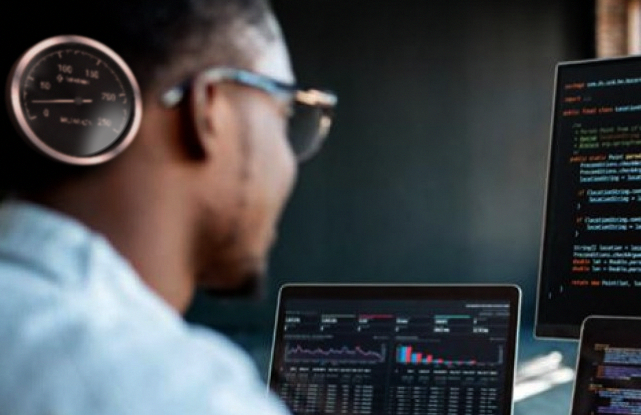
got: 20 mV
